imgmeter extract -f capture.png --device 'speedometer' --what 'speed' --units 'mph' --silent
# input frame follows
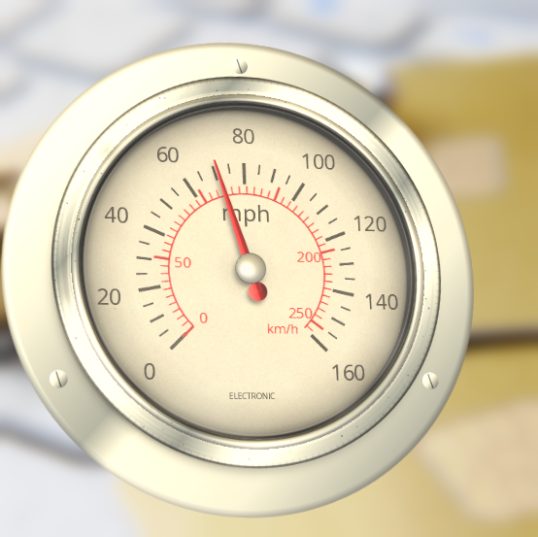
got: 70 mph
